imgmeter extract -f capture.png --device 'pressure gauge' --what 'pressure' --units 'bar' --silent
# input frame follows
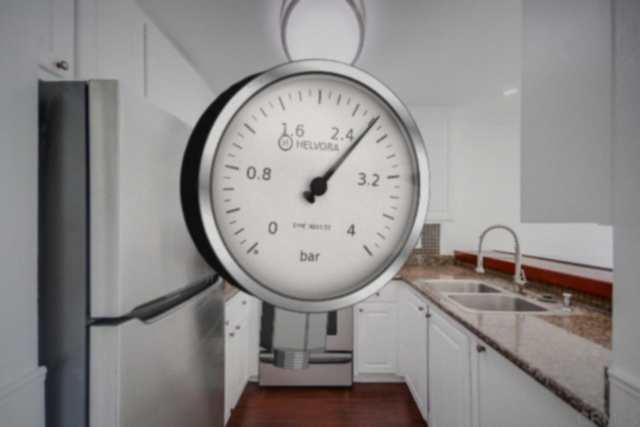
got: 2.6 bar
